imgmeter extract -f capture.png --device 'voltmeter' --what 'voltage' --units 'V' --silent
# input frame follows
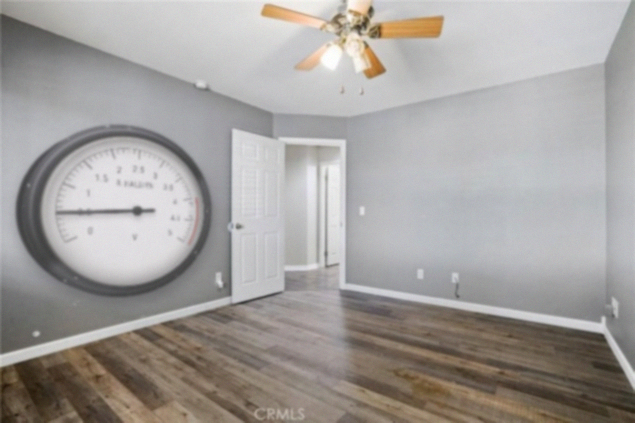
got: 0.5 V
